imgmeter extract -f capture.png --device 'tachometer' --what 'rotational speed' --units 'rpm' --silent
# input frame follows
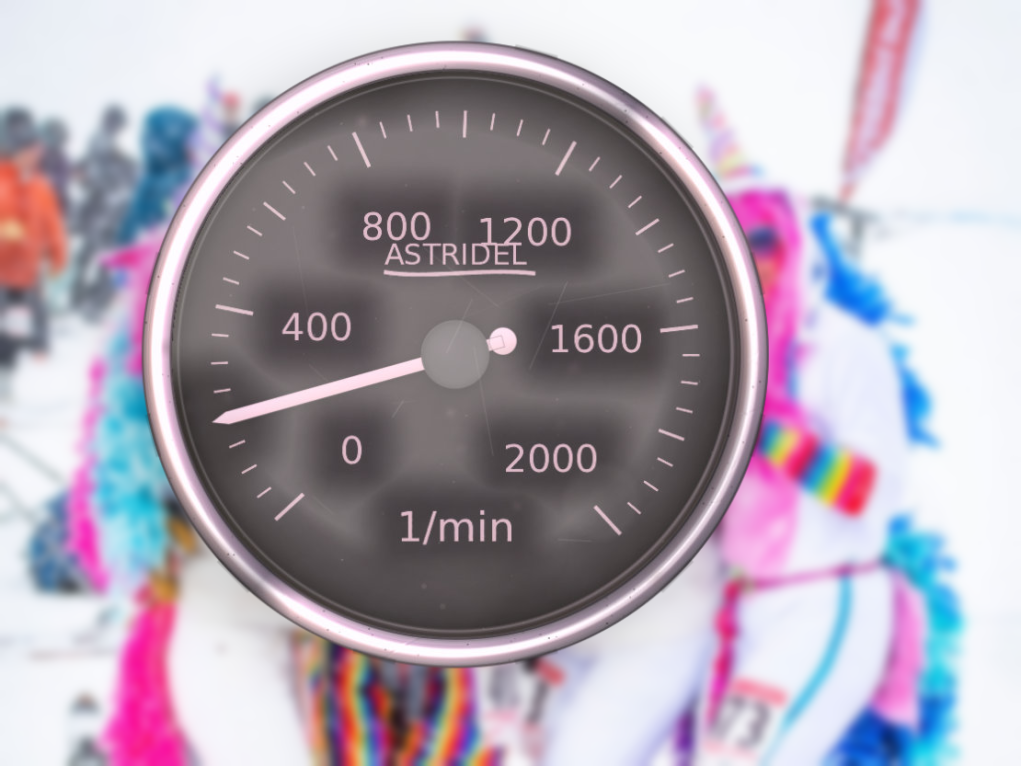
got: 200 rpm
